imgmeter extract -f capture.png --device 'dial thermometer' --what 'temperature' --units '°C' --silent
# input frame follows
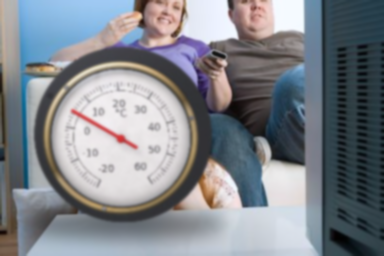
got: 5 °C
